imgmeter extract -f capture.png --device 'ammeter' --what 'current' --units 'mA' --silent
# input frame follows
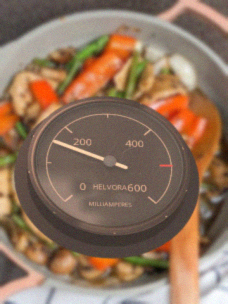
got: 150 mA
